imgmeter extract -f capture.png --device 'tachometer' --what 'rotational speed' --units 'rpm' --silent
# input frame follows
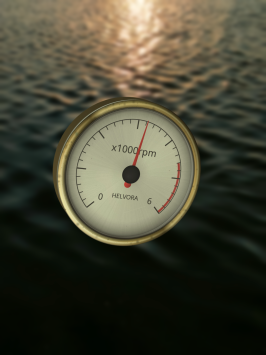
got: 3200 rpm
